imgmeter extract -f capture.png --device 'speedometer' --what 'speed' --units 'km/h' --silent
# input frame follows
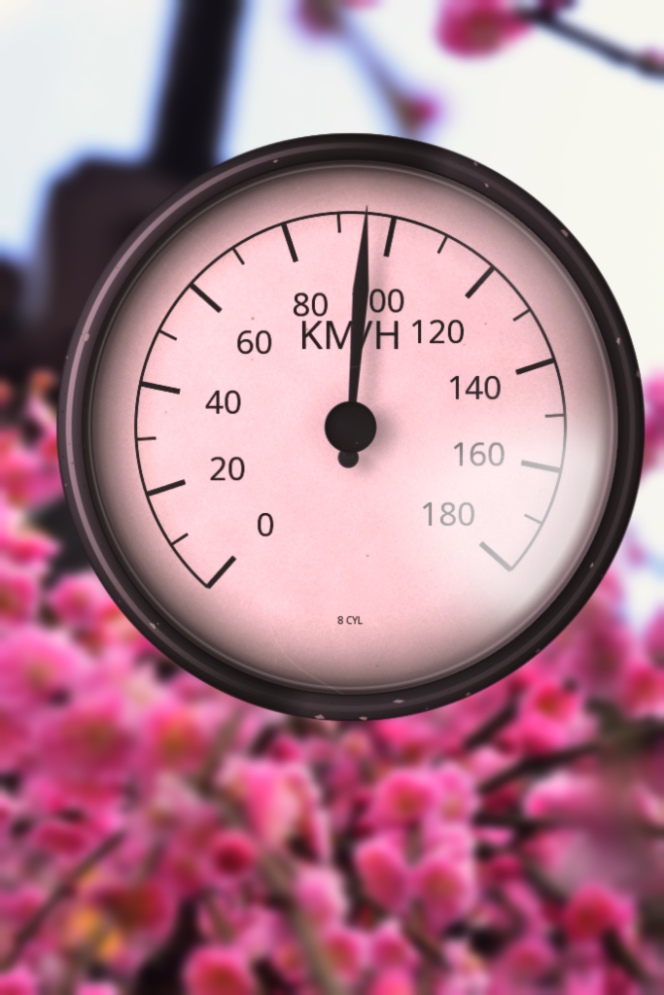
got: 95 km/h
